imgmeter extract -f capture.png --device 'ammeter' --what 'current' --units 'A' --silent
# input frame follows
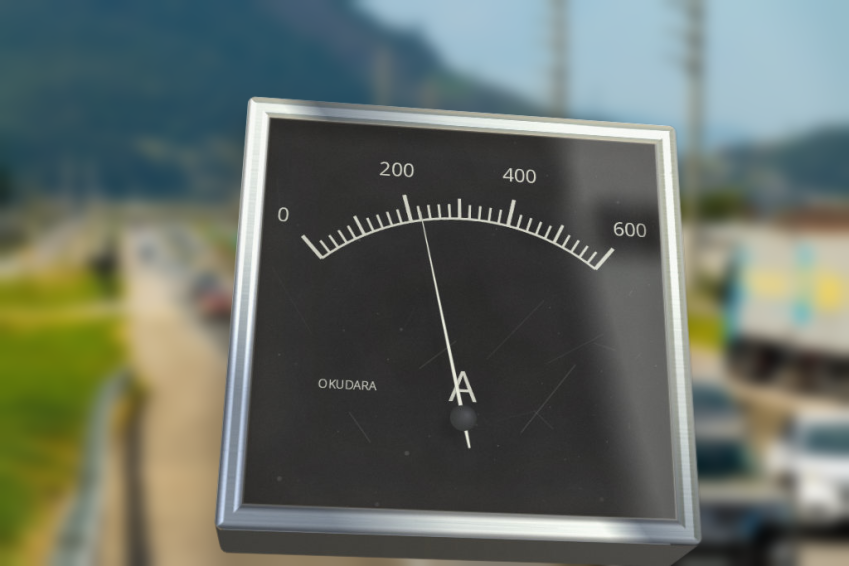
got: 220 A
